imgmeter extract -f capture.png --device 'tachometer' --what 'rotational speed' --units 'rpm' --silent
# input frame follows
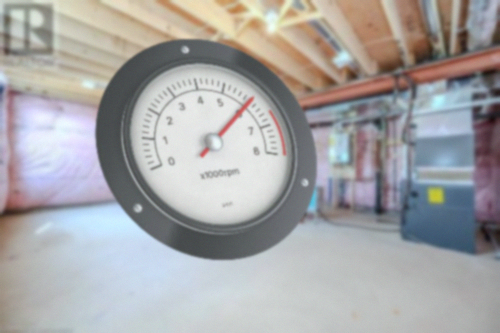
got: 6000 rpm
